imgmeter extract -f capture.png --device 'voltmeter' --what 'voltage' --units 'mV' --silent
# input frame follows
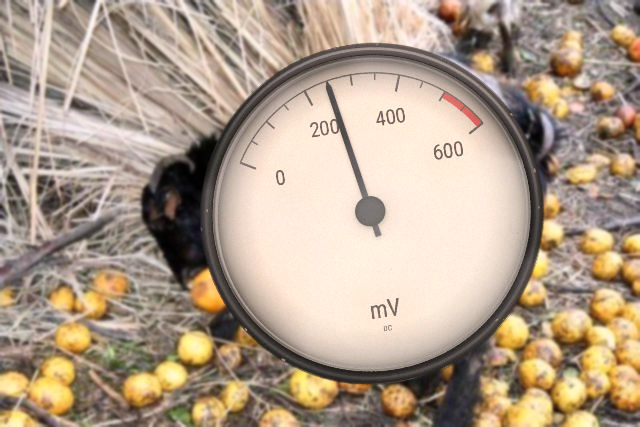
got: 250 mV
